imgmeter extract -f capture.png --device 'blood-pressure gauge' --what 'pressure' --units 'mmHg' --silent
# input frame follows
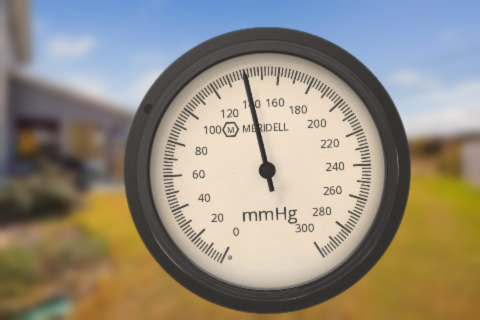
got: 140 mmHg
